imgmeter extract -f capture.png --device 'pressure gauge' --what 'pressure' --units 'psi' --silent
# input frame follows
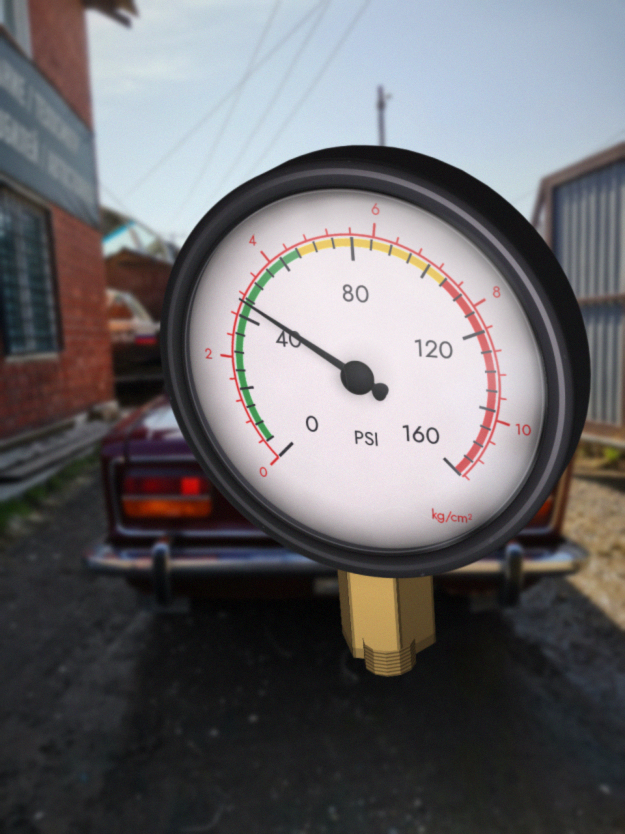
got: 45 psi
